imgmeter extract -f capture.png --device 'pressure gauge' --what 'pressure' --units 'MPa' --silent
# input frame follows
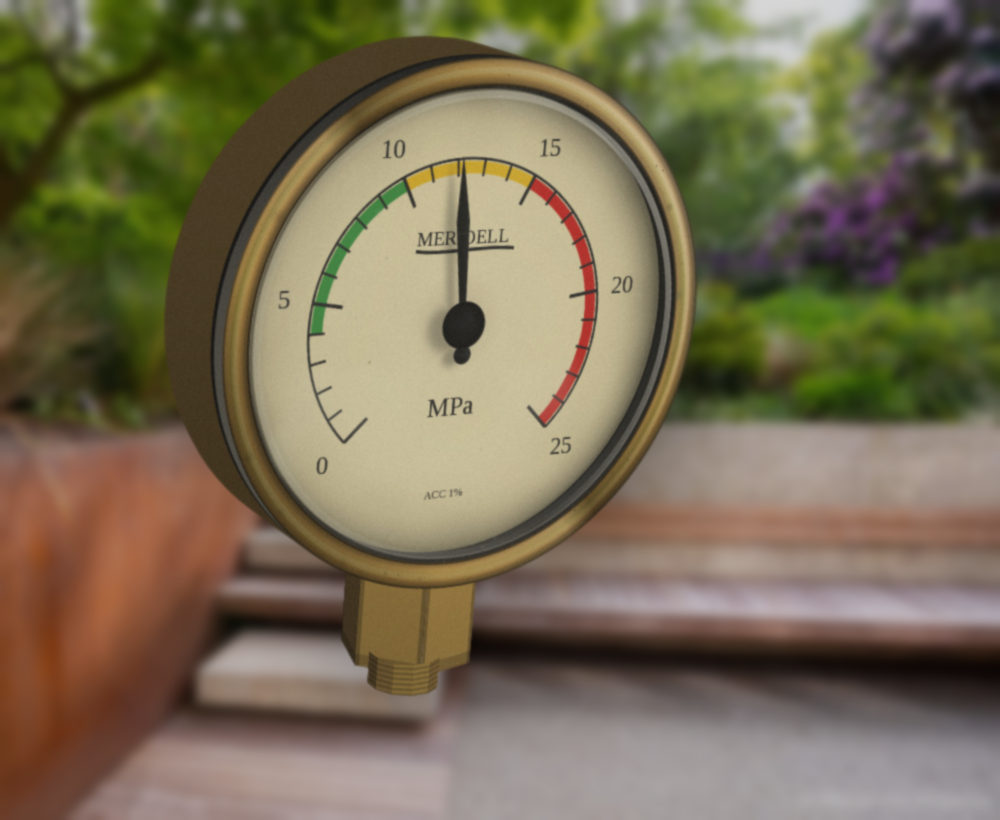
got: 12 MPa
